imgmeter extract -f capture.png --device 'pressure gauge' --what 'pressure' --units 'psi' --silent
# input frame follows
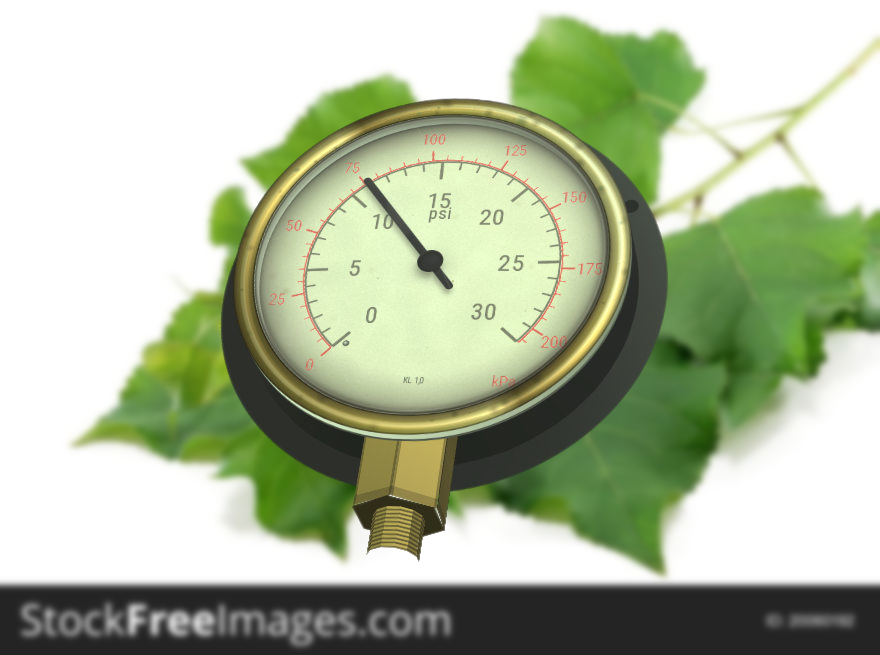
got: 11 psi
